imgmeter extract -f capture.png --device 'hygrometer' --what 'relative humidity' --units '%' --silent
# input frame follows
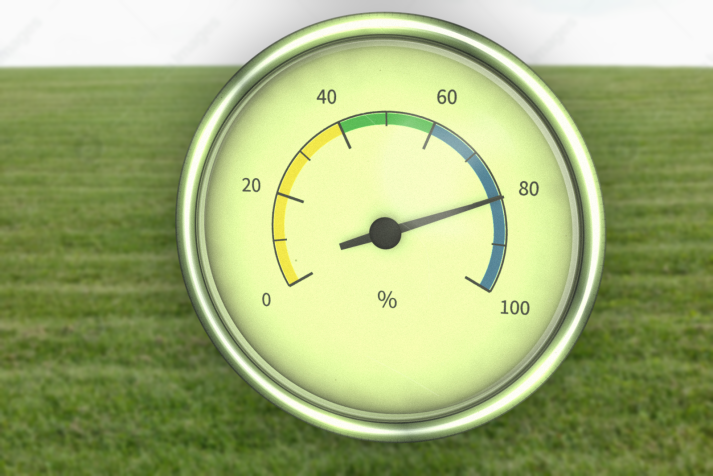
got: 80 %
